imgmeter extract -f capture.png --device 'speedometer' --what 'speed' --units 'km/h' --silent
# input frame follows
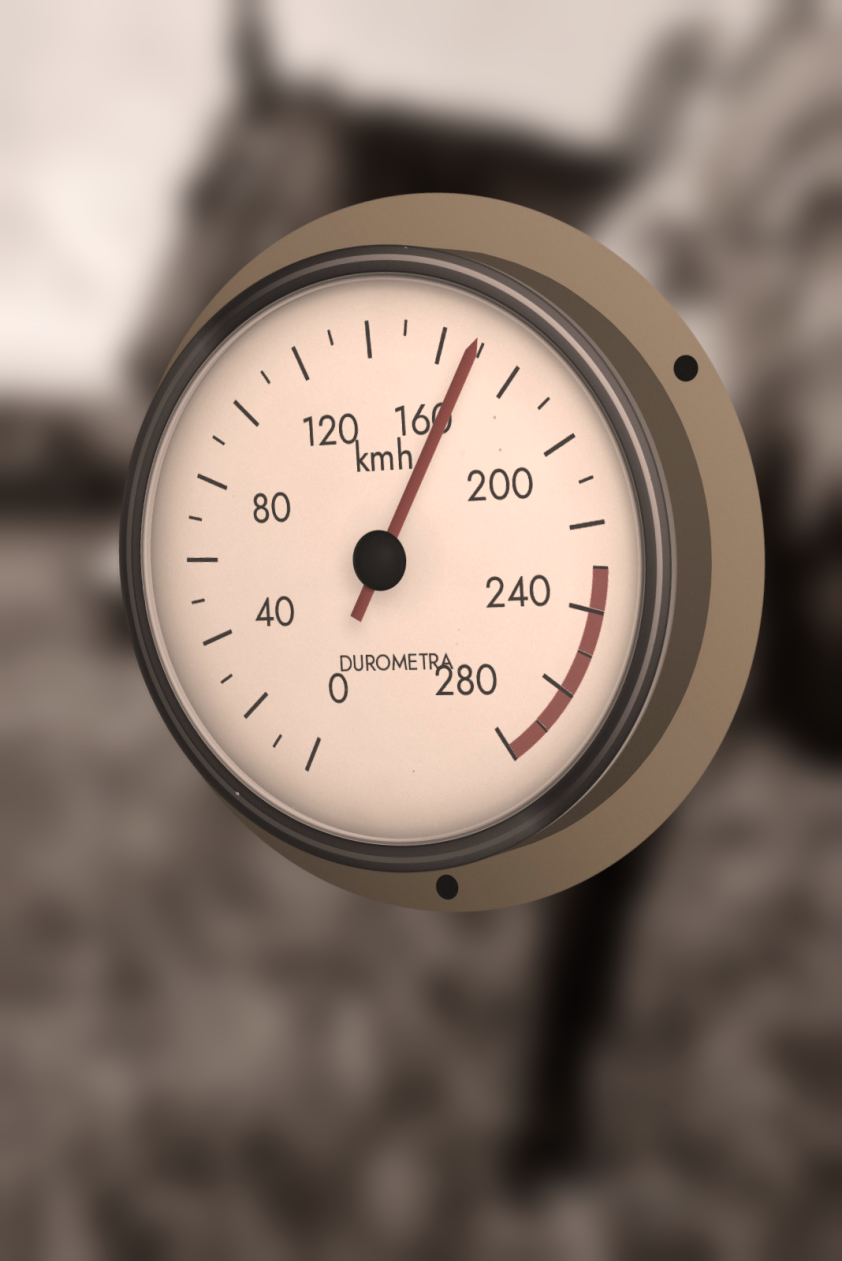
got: 170 km/h
